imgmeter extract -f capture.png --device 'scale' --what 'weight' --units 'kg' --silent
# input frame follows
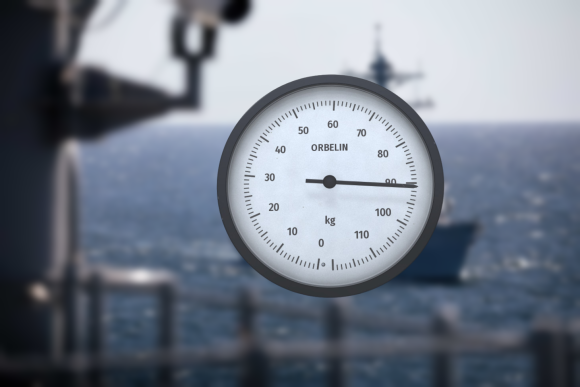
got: 91 kg
